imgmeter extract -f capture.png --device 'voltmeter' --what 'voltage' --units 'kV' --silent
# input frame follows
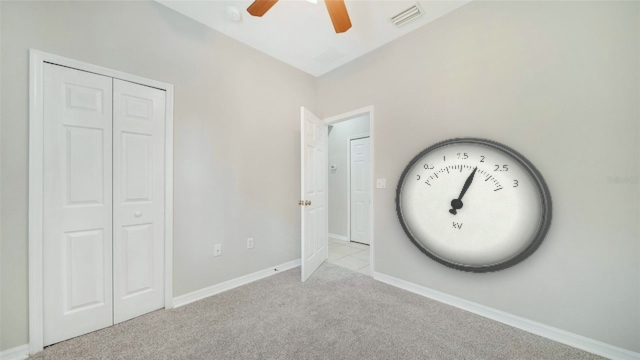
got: 2 kV
